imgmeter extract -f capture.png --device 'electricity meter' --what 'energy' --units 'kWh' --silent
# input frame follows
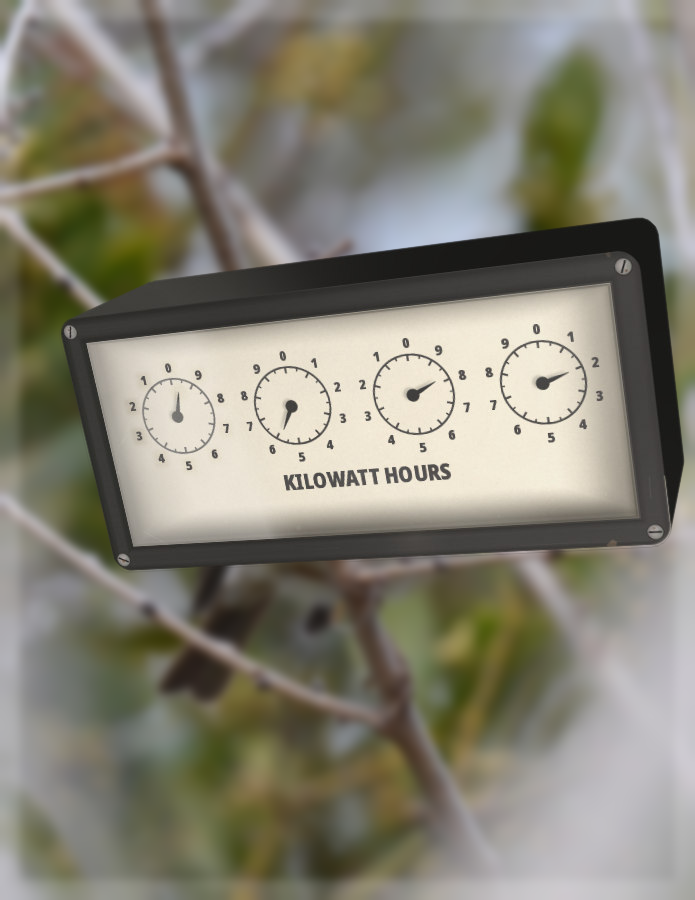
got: 9582 kWh
